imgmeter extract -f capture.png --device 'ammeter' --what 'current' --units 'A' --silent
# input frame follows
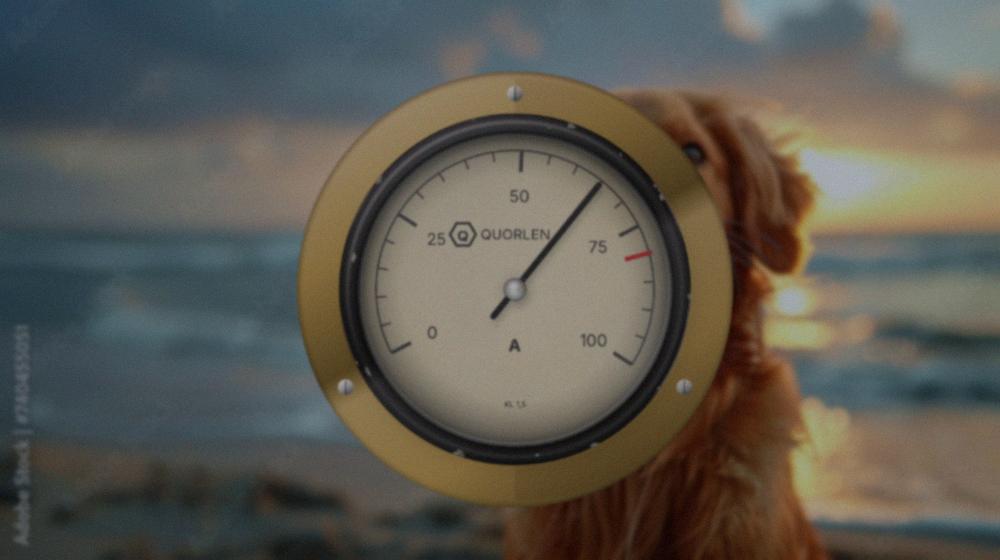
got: 65 A
